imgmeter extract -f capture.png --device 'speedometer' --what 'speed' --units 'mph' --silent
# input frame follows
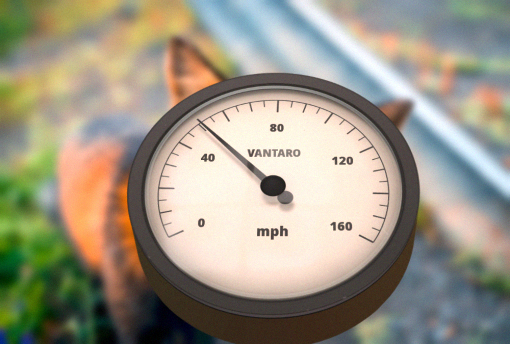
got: 50 mph
